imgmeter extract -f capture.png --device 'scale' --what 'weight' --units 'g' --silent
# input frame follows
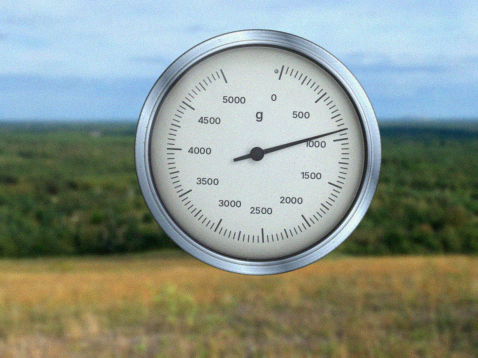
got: 900 g
